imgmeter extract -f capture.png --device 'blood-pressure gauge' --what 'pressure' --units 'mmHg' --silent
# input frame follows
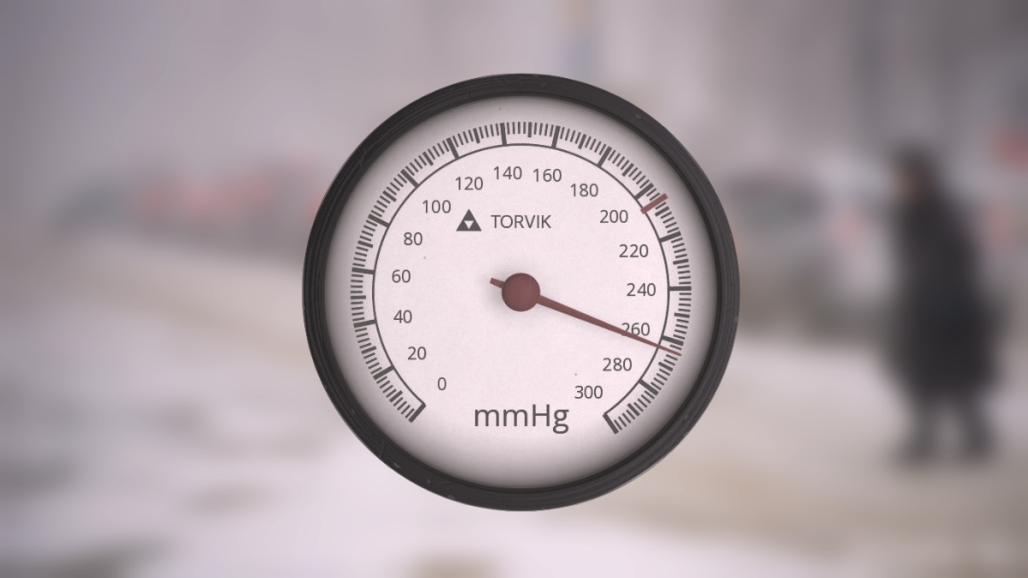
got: 264 mmHg
